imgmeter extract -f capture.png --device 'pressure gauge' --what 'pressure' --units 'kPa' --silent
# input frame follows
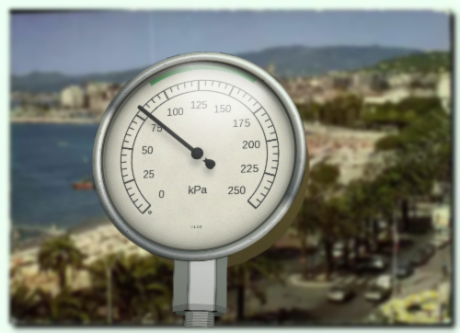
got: 80 kPa
